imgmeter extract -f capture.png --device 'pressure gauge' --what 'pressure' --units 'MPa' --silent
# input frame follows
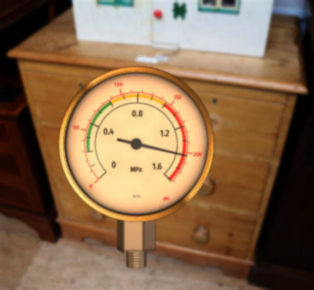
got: 1.4 MPa
